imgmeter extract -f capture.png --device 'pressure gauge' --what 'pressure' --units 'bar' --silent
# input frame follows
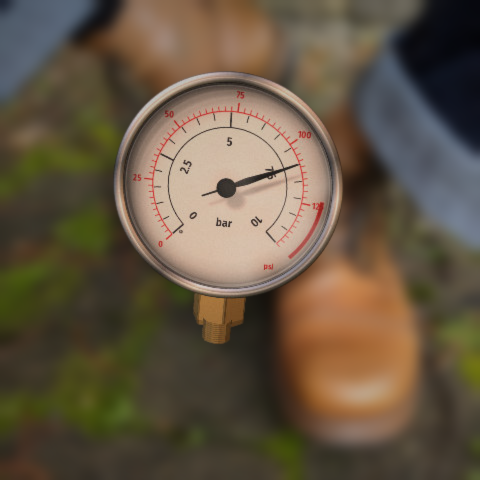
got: 7.5 bar
